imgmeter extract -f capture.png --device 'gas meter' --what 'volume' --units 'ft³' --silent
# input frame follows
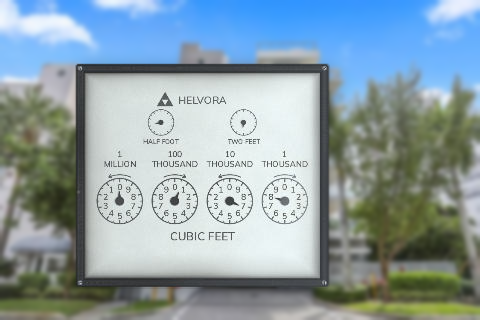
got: 6800 ft³
